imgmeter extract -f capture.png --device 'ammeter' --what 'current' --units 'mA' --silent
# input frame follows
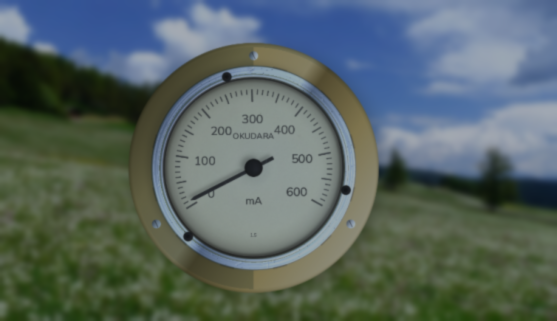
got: 10 mA
